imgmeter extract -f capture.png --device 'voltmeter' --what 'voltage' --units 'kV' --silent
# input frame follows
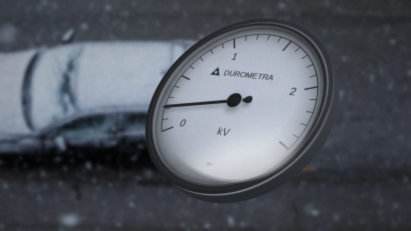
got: 0.2 kV
